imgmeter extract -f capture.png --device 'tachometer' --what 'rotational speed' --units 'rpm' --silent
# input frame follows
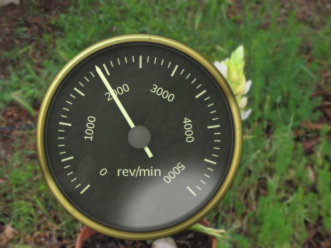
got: 1900 rpm
